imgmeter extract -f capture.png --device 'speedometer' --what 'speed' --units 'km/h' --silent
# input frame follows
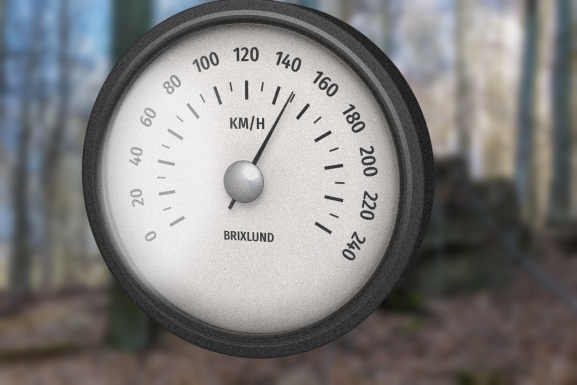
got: 150 km/h
